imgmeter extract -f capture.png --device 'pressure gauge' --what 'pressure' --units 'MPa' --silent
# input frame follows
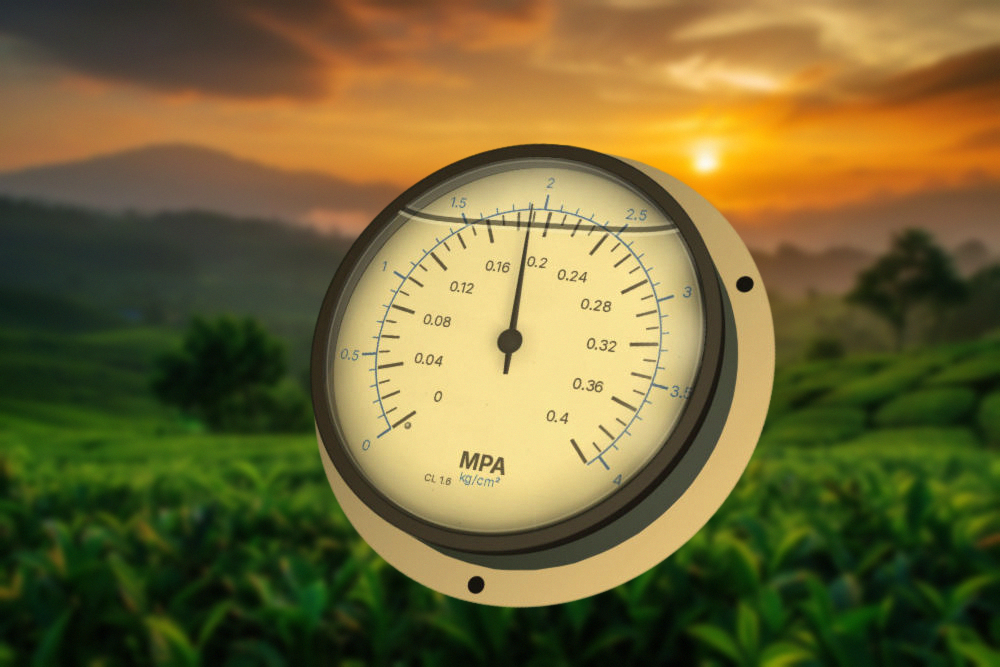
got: 0.19 MPa
